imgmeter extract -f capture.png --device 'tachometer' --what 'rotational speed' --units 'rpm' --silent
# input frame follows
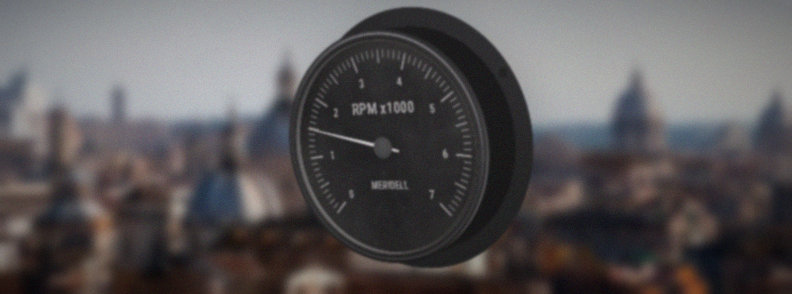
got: 1500 rpm
